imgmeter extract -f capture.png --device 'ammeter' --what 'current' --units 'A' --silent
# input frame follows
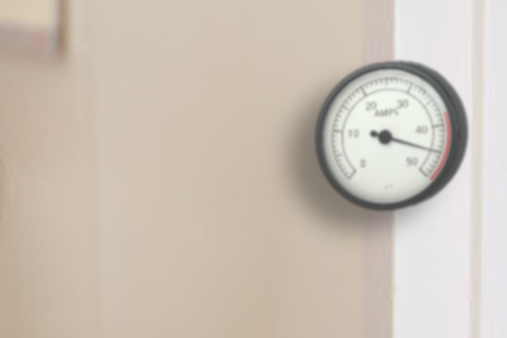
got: 45 A
